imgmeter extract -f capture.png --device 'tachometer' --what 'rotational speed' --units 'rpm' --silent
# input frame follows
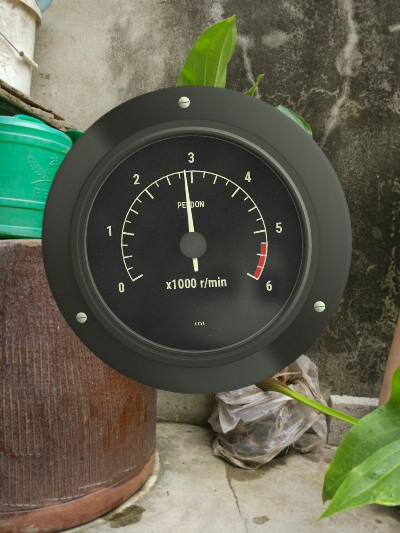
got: 2875 rpm
